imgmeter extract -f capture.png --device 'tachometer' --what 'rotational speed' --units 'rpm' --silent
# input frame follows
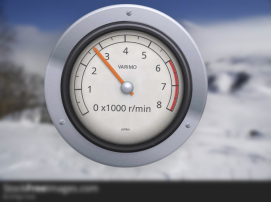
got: 2750 rpm
